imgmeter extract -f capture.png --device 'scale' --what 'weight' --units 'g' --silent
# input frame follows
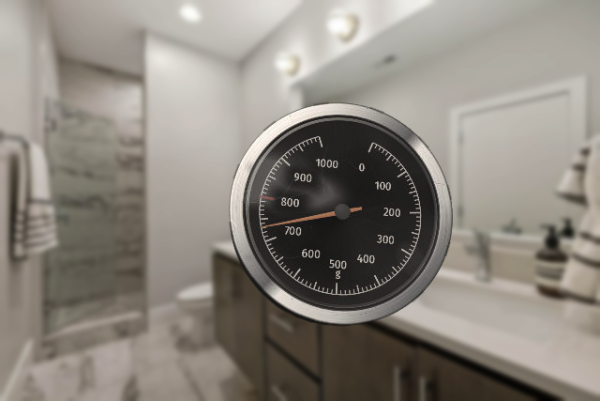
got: 730 g
